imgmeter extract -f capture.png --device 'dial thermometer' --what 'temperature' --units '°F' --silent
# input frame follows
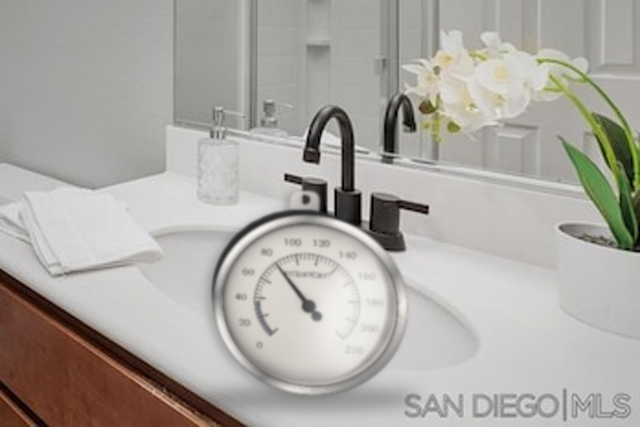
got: 80 °F
